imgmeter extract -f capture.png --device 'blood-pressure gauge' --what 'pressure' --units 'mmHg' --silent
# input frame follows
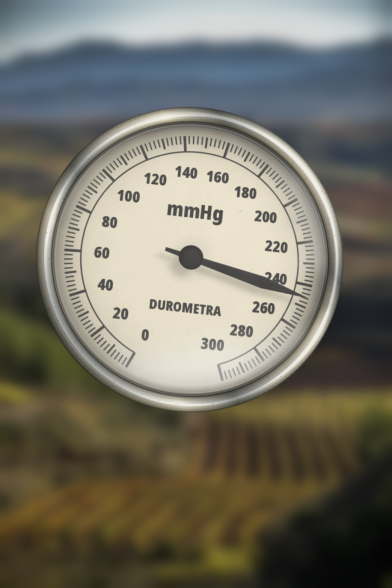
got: 246 mmHg
